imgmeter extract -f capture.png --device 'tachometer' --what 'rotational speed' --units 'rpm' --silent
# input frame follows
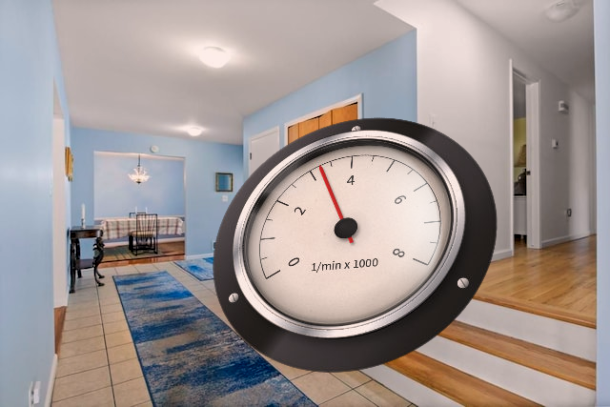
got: 3250 rpm
